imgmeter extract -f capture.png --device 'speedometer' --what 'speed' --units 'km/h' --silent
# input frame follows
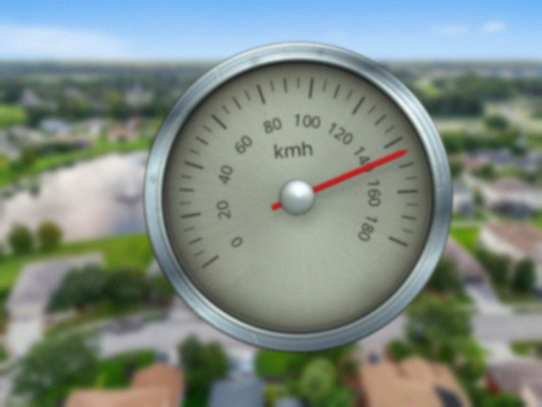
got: 145 km/h
